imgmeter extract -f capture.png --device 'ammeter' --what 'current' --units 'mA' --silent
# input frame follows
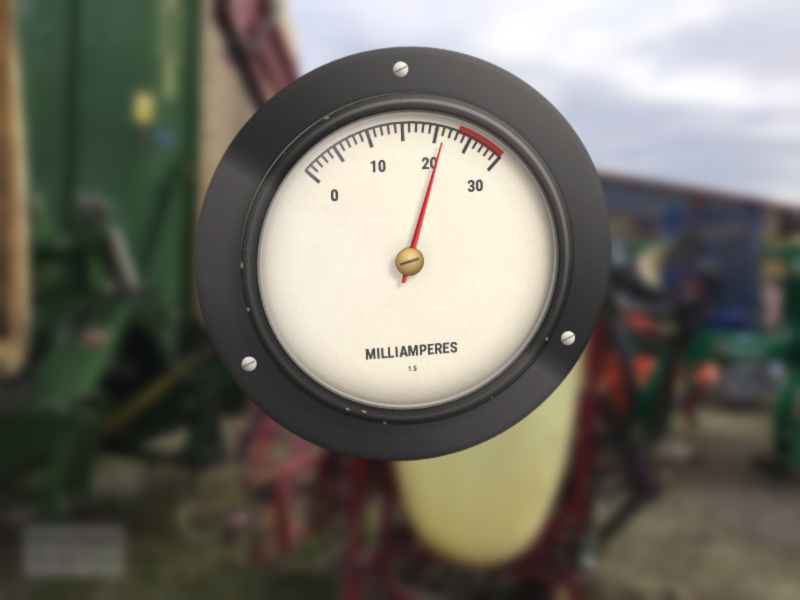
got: 21 mA
